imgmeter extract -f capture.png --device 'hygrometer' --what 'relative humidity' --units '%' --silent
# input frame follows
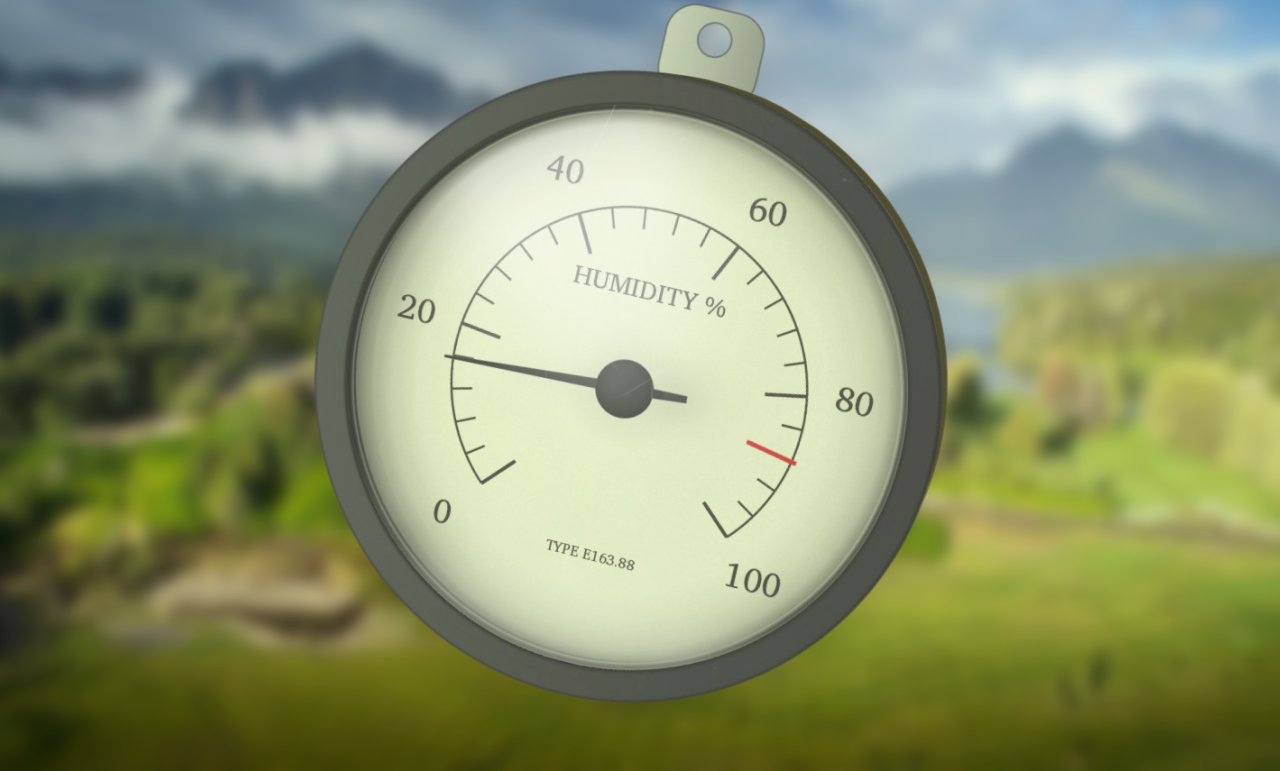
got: 16 %
